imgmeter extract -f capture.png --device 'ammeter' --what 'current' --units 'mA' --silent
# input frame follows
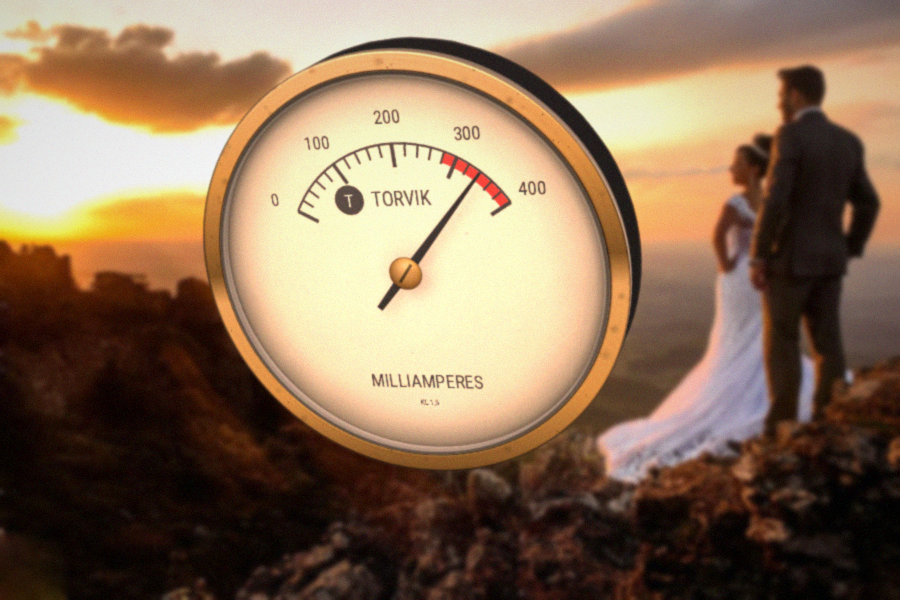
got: 340 mA
